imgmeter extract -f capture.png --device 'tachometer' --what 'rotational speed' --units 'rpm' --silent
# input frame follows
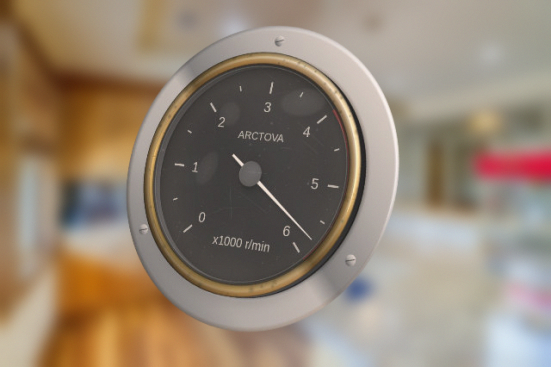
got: 5750 rpm
